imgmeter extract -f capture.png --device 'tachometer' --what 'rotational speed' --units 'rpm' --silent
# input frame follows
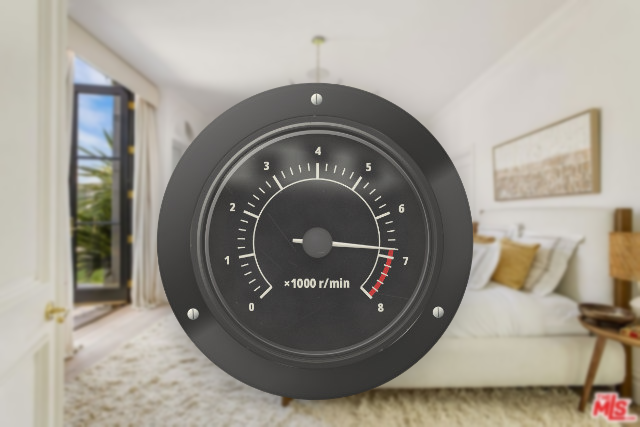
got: 6800 rpm
